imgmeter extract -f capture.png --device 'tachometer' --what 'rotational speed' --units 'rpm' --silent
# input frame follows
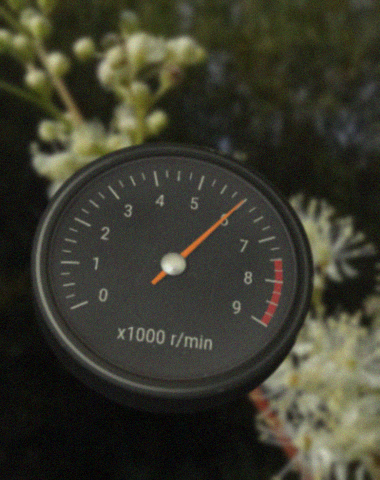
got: 6000 rpm
